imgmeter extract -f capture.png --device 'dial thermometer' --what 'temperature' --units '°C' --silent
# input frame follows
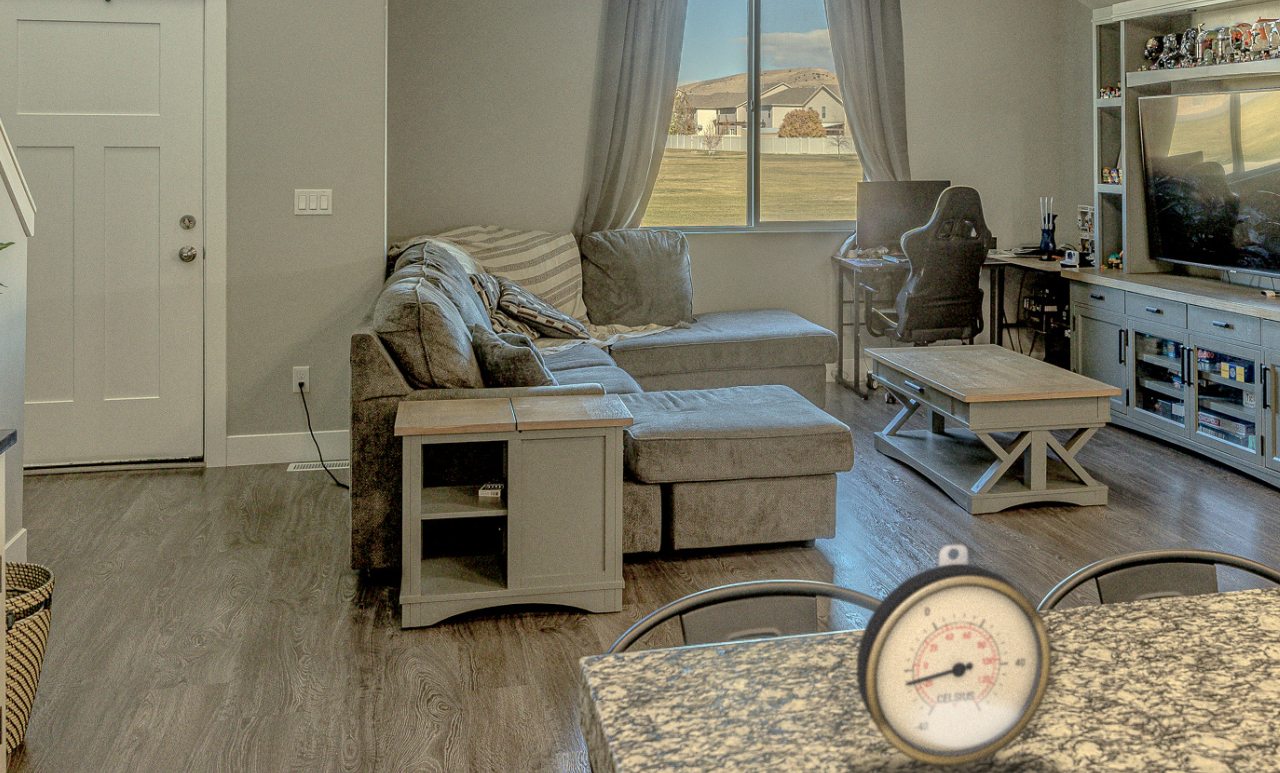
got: -24 °C
